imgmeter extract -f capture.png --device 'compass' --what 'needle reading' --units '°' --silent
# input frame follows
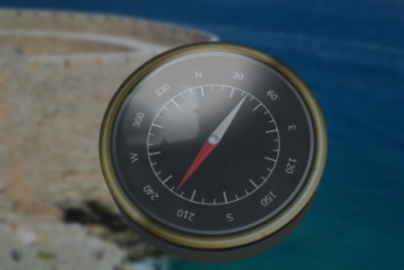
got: 225 °
